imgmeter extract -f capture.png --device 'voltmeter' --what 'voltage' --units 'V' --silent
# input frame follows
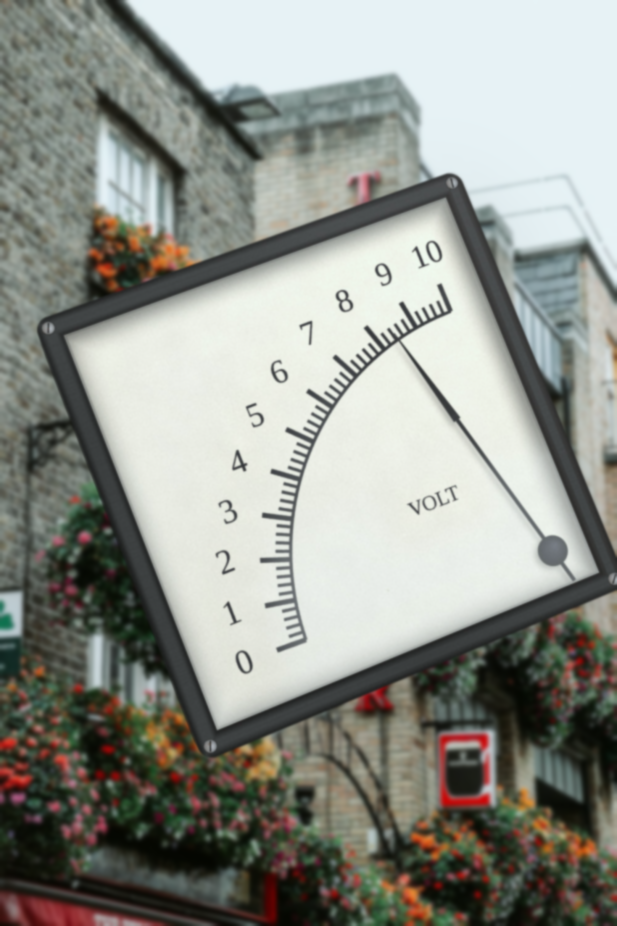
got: 8.4 V
